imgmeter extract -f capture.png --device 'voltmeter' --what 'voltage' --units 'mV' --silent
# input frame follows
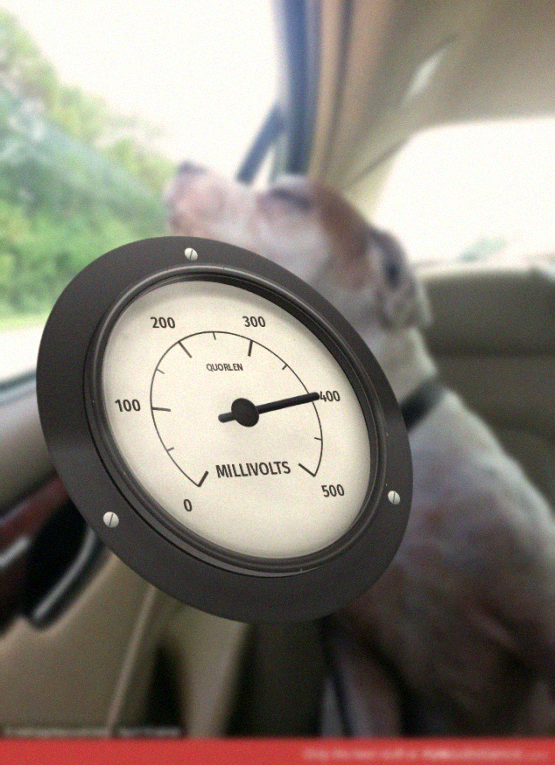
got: 400 mV
